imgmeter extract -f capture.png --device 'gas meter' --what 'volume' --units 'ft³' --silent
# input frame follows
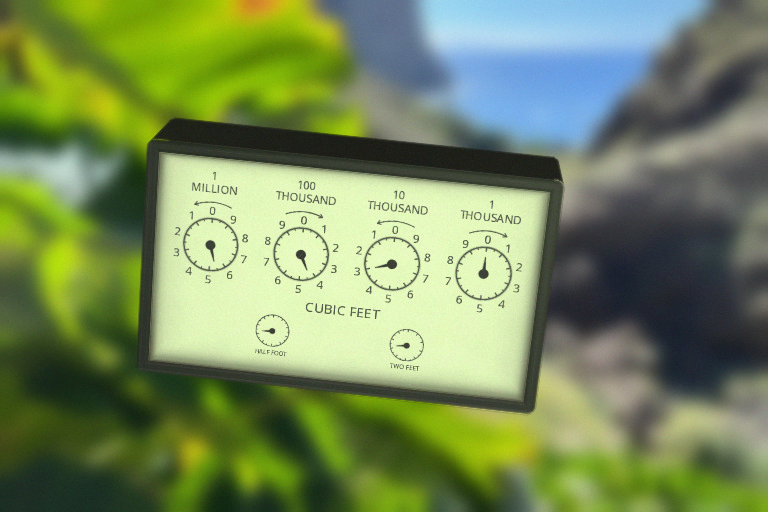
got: 543000 ft³
